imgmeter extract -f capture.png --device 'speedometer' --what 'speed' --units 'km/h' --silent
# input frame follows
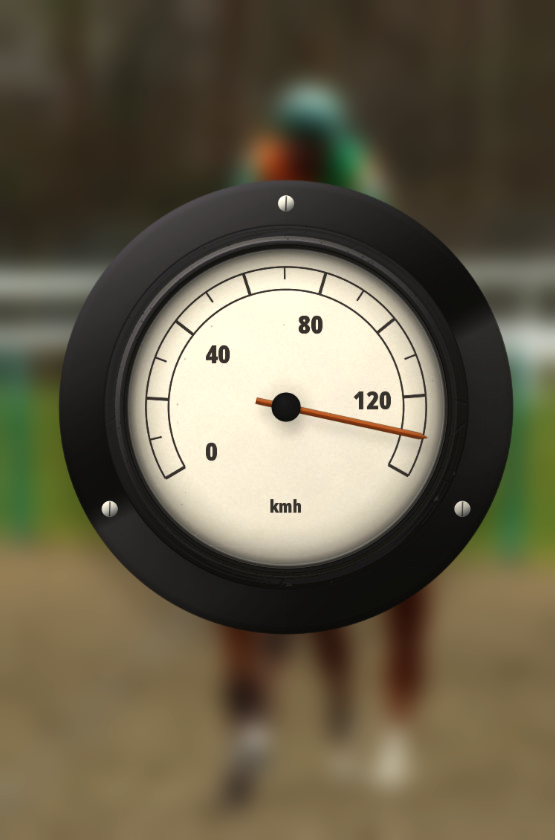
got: 130 km/h
